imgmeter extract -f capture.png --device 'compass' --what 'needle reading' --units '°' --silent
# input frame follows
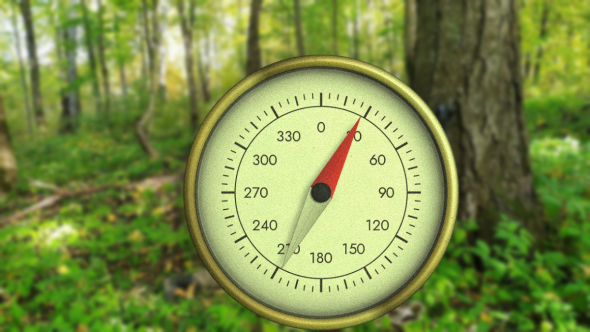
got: 27.5 °
